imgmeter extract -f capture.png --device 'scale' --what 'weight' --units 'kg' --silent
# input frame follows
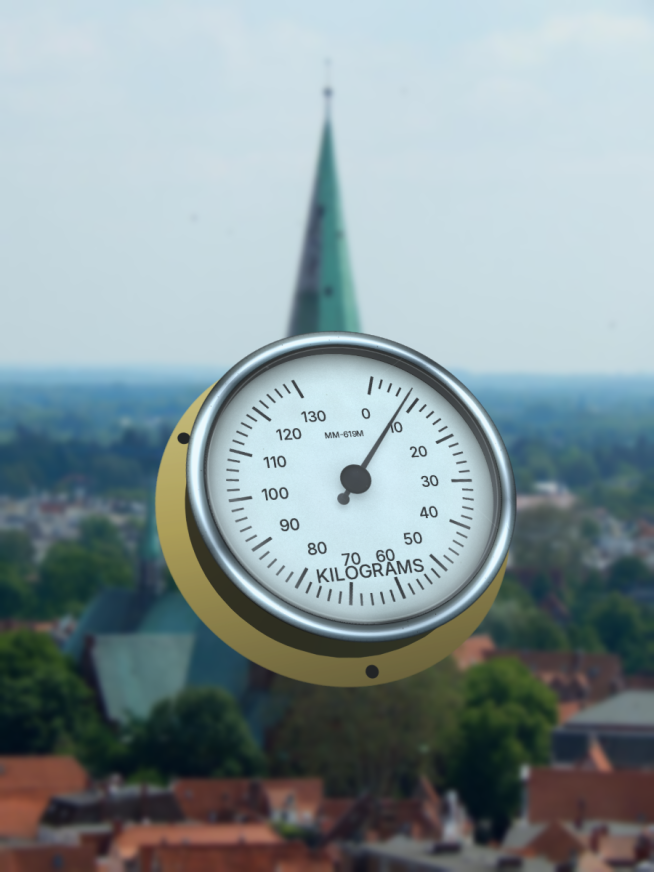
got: 8 kg
